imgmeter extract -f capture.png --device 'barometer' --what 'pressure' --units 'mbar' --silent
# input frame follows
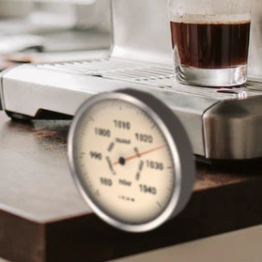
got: 1025 mbar
